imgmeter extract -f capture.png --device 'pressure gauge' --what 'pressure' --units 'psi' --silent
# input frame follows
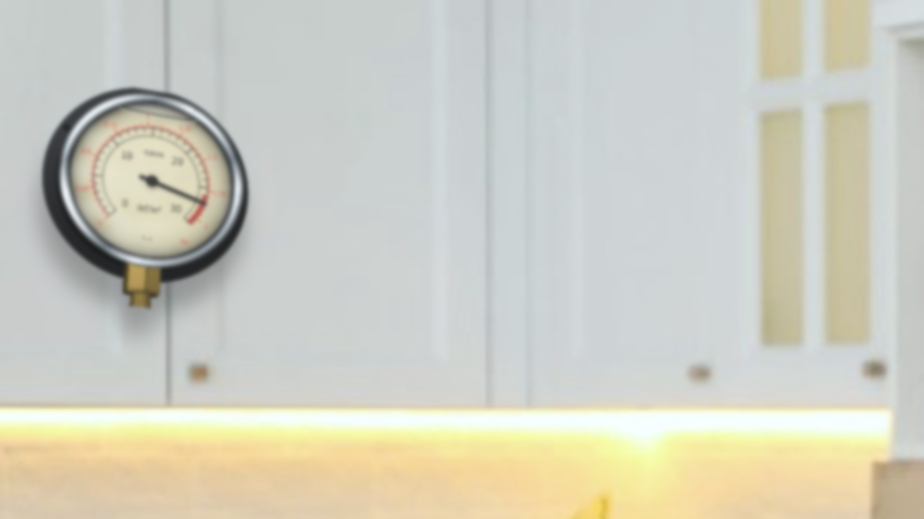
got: 27 psi
